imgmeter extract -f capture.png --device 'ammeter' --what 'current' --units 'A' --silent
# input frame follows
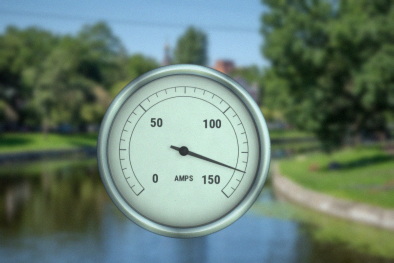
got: 135 A
